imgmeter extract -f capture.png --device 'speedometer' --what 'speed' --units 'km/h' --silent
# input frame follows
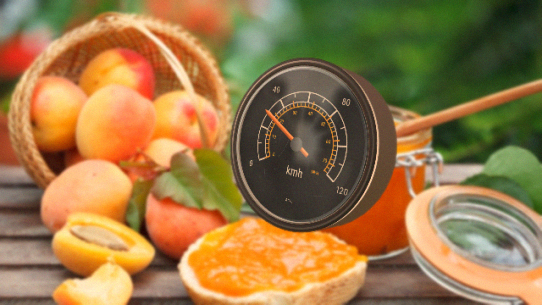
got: 30 km/h
